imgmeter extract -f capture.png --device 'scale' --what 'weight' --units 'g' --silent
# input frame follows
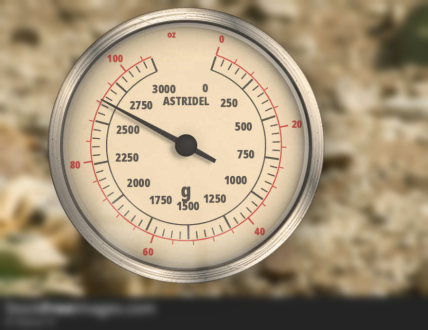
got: 2625 g
